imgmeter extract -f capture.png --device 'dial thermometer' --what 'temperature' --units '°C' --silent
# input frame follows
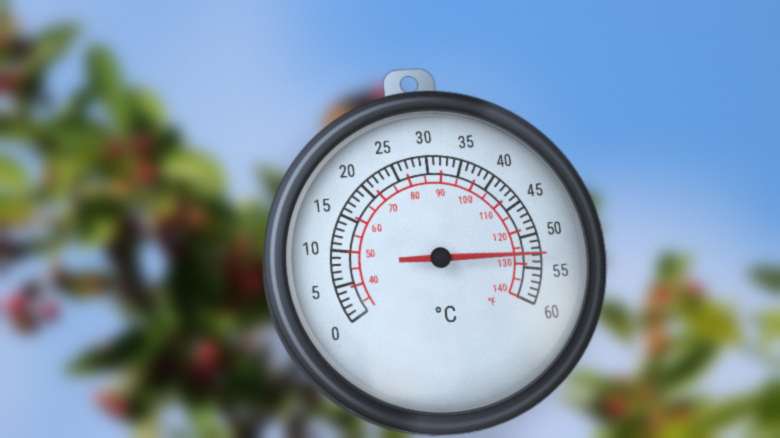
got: 53 °C
